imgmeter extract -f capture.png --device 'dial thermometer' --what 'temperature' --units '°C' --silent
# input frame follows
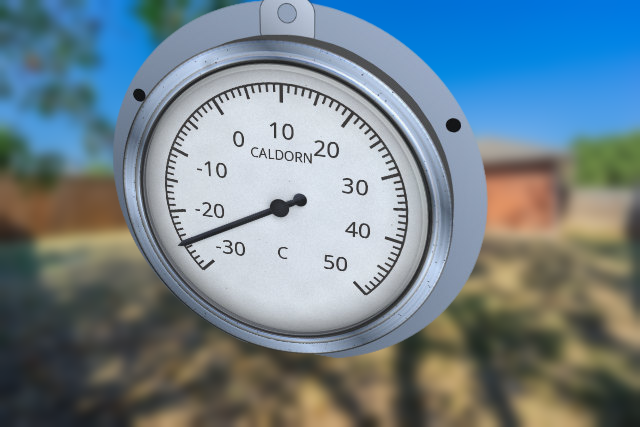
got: -25 °C
